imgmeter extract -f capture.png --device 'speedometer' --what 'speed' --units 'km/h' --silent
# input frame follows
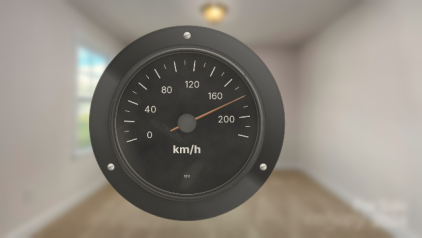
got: 180 km/h
